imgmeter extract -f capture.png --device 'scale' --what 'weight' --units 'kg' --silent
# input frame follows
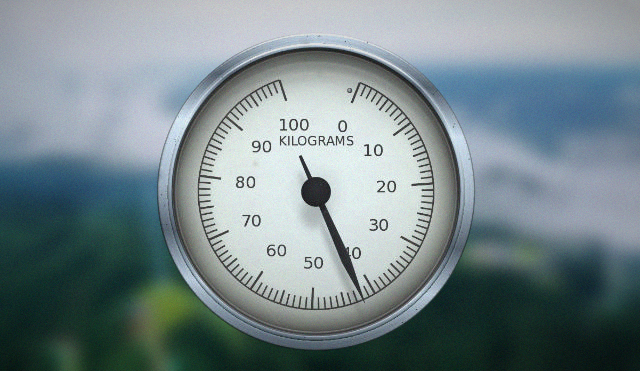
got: 42 kg
